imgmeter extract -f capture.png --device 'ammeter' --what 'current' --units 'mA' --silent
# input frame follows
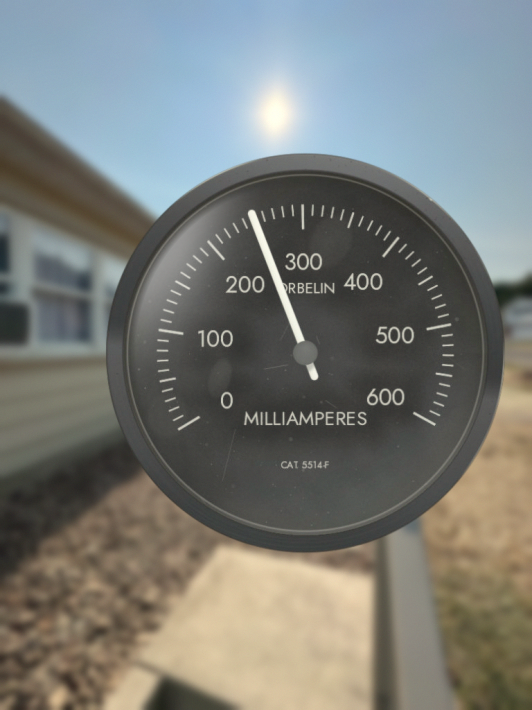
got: 250 mA
